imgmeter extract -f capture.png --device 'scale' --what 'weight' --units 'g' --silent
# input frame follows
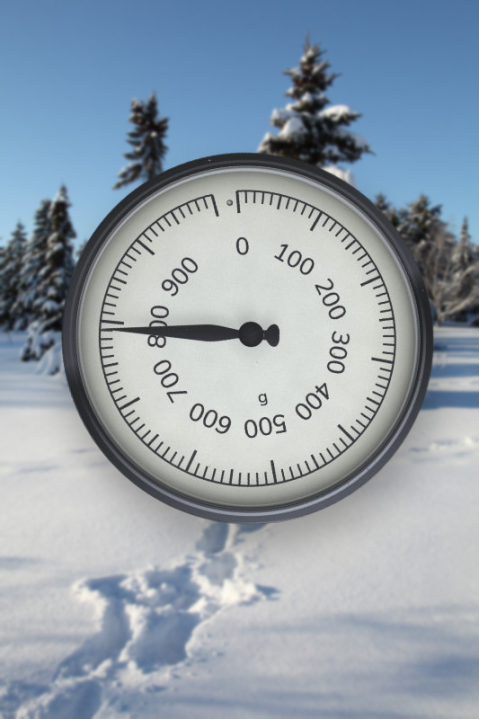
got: 790 g
